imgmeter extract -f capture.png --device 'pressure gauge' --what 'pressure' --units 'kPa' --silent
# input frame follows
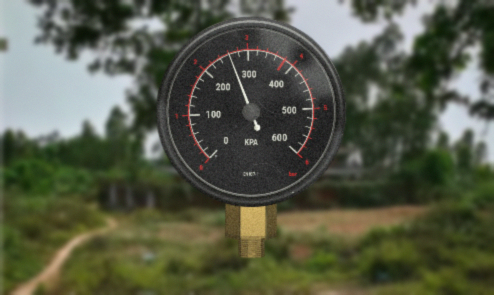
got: 260 kPa
